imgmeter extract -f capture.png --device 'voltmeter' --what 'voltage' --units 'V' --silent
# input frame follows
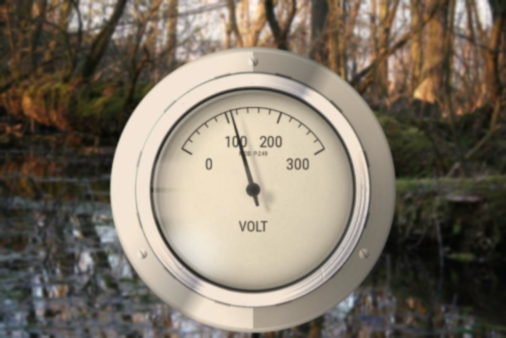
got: 110 V
